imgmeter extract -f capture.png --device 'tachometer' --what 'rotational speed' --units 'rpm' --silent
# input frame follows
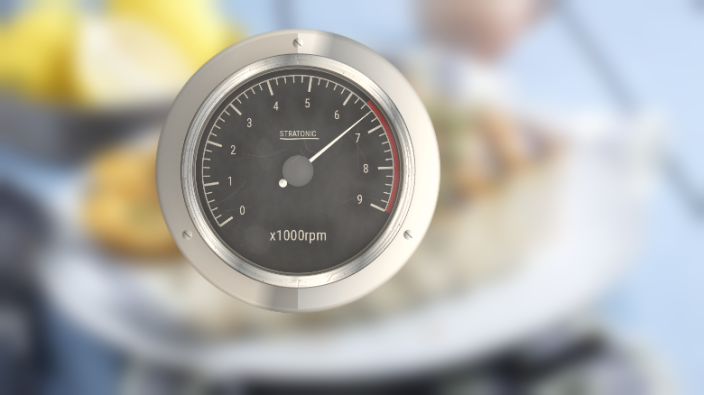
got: 6600 rpm
